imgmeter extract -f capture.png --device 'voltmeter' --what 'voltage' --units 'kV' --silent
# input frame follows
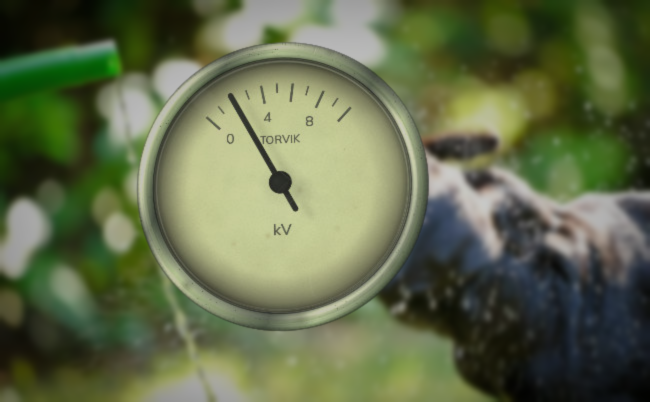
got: 2 kV
